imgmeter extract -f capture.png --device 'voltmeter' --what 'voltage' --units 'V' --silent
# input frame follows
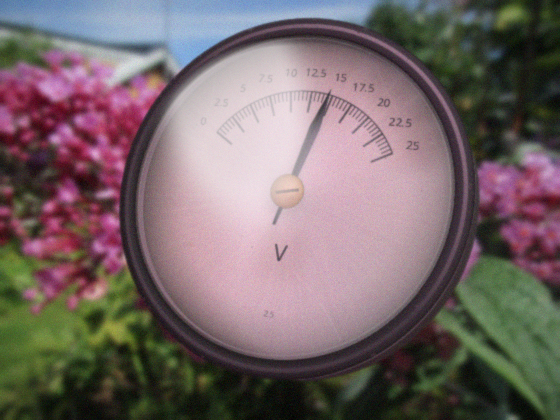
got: 15 V
